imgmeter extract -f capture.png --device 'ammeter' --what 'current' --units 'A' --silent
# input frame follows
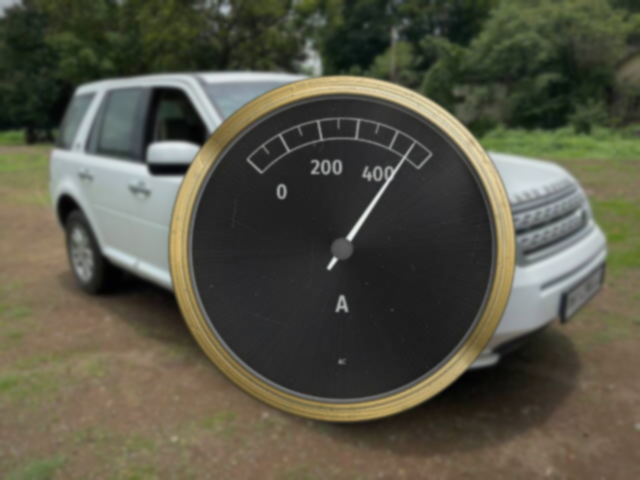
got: 450 A
